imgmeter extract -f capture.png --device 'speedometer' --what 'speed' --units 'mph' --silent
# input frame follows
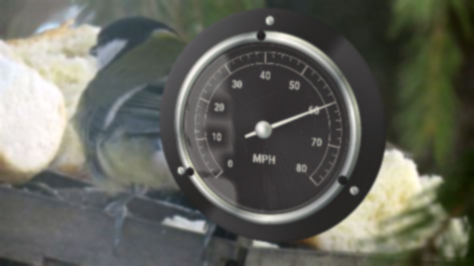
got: 60 mph
